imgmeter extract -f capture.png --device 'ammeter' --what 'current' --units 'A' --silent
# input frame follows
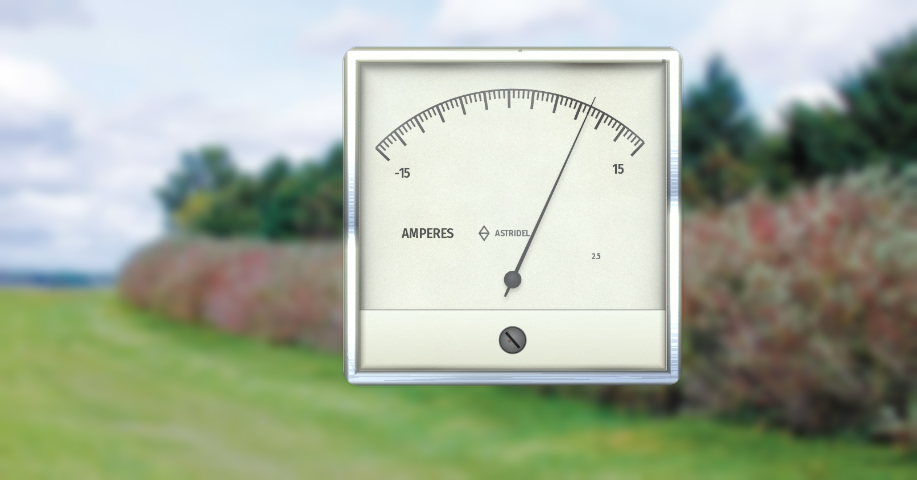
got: 8.5 A
